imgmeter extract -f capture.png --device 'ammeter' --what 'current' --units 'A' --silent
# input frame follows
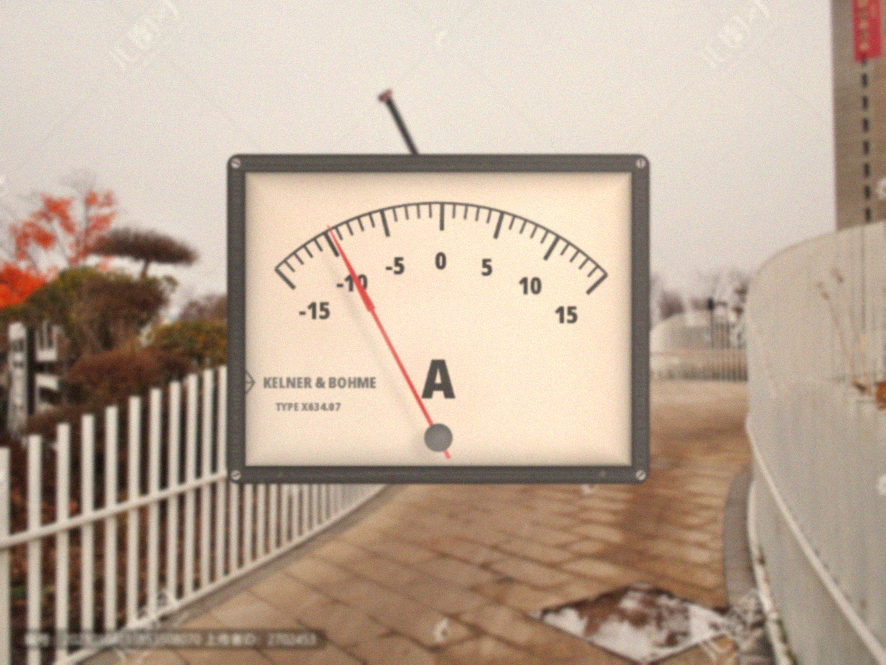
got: -9.5 A
